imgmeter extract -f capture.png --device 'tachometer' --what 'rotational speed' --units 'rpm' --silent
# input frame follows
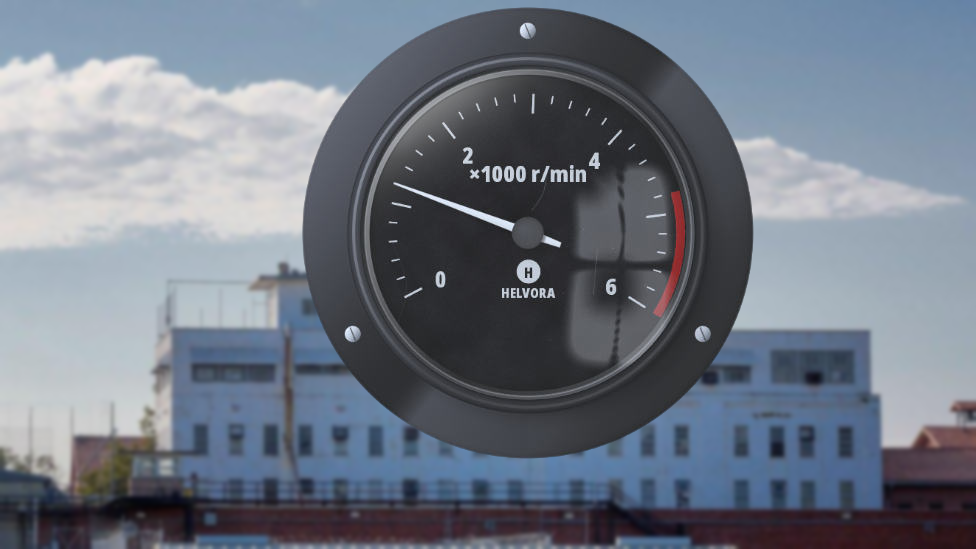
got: 1200 rpm
